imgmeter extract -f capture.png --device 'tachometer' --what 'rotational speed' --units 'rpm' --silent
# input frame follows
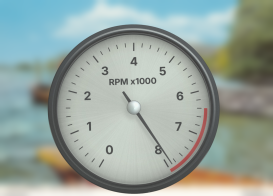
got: 7900 rpm
